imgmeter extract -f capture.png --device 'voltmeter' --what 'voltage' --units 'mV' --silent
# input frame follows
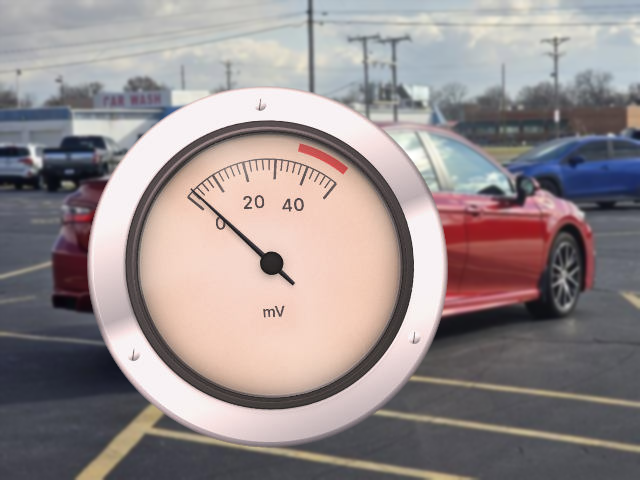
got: 2 mV
